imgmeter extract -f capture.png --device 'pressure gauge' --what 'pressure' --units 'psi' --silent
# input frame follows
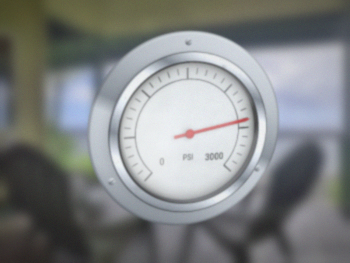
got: 2400 psi
